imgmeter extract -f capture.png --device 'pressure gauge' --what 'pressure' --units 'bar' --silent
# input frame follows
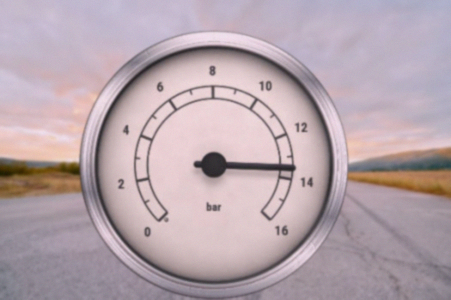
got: 13.5 bar
